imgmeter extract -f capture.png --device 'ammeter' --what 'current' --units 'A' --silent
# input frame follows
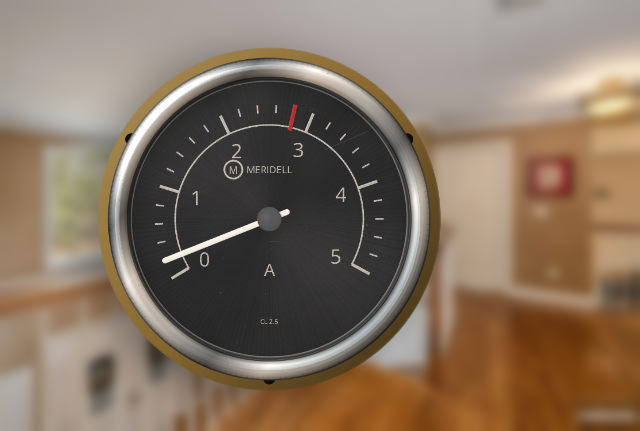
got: 0.2 A
